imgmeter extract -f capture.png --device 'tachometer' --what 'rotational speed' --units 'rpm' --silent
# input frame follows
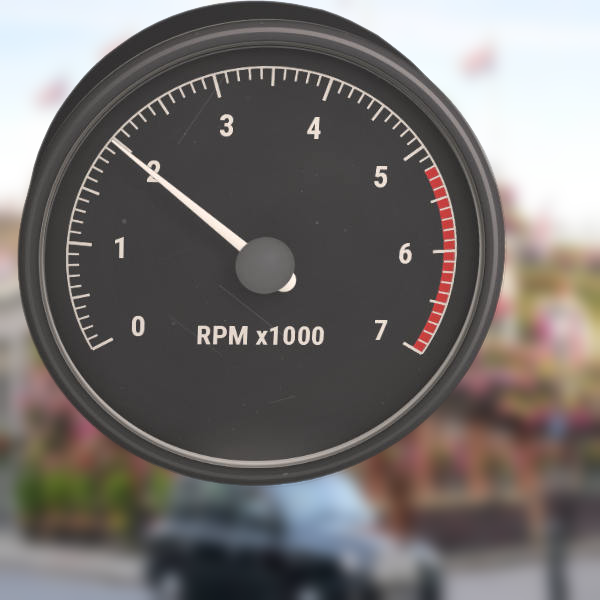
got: 2000 rpm
